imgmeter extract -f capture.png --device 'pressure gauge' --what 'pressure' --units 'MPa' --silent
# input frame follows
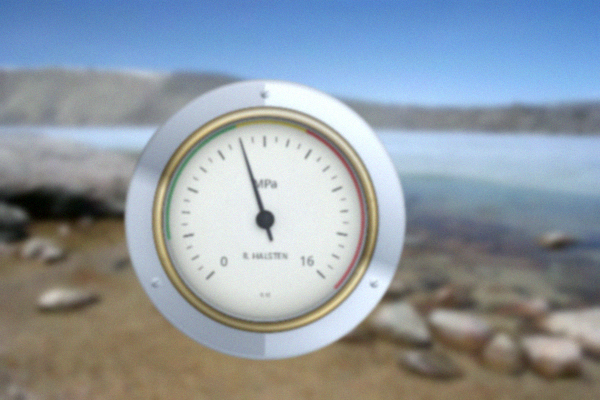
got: 7 MPa
